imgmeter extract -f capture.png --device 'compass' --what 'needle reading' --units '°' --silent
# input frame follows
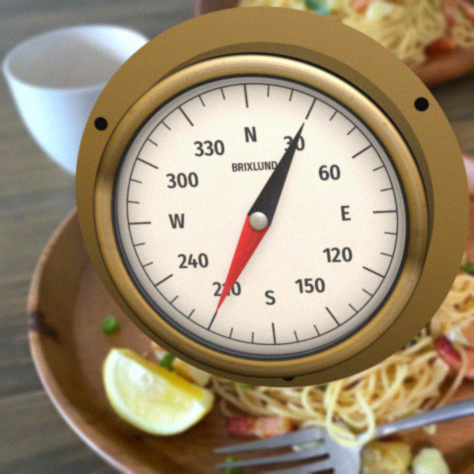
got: 210 °
